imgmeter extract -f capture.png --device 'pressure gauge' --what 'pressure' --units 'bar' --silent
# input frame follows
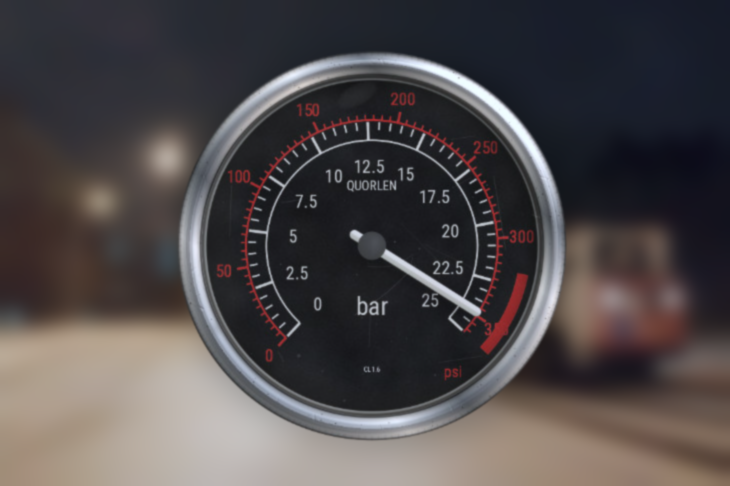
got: 24 bar
